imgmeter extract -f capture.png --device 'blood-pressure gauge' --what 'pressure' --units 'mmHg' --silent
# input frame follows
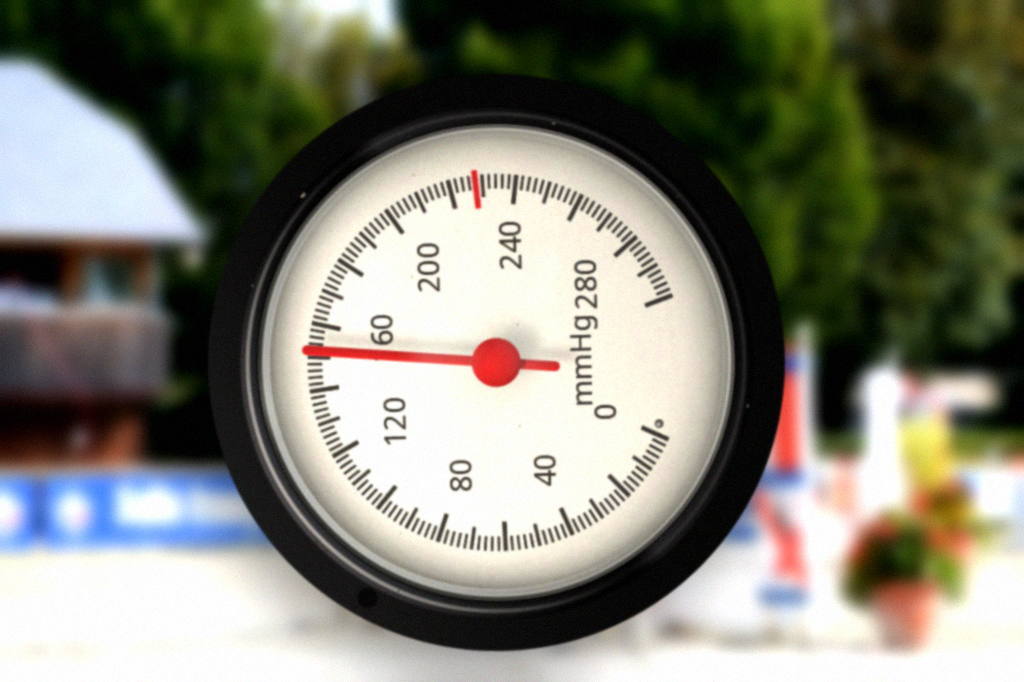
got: 152 mmHg
